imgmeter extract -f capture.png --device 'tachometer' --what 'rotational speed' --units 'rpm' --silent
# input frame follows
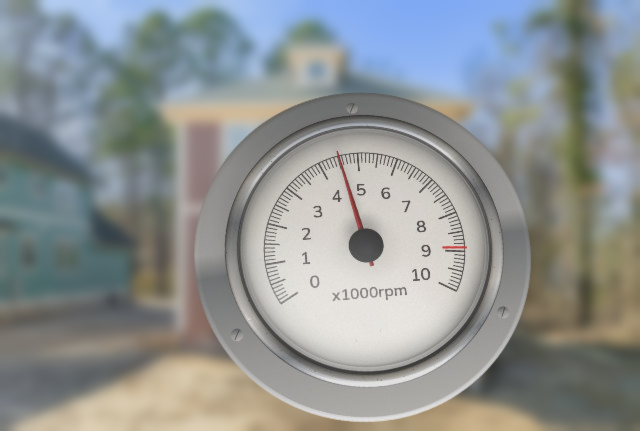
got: 4500 rpm
